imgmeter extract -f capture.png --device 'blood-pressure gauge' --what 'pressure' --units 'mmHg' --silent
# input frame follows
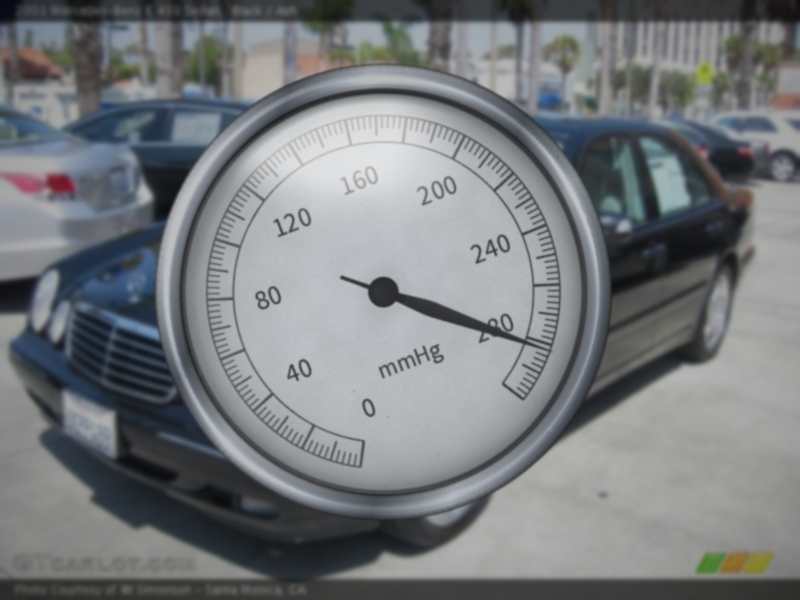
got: 282 mmHg
